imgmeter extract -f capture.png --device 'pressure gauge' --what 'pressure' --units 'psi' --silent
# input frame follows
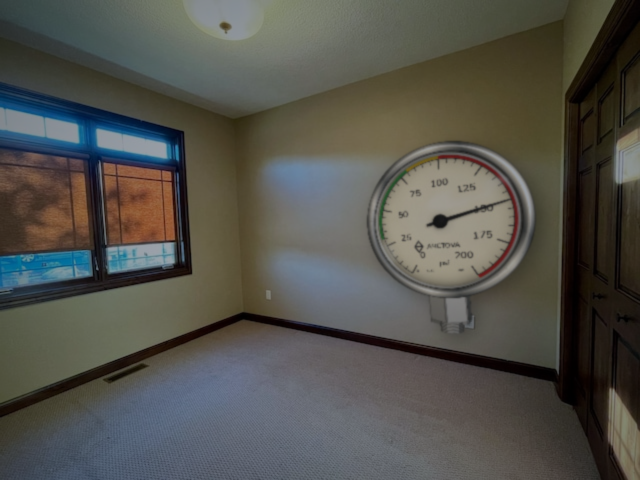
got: 150 psi
